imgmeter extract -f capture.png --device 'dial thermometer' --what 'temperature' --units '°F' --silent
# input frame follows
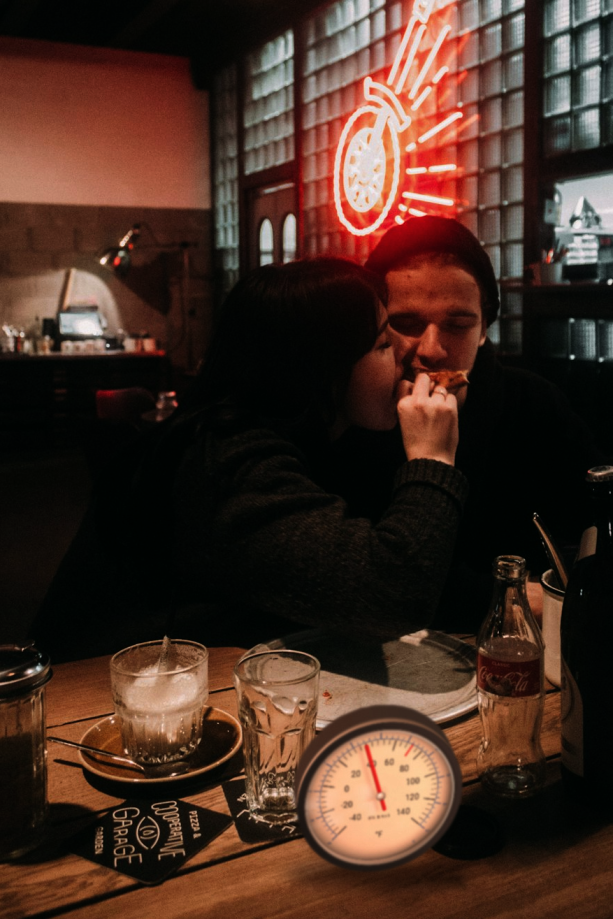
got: 40 °F
